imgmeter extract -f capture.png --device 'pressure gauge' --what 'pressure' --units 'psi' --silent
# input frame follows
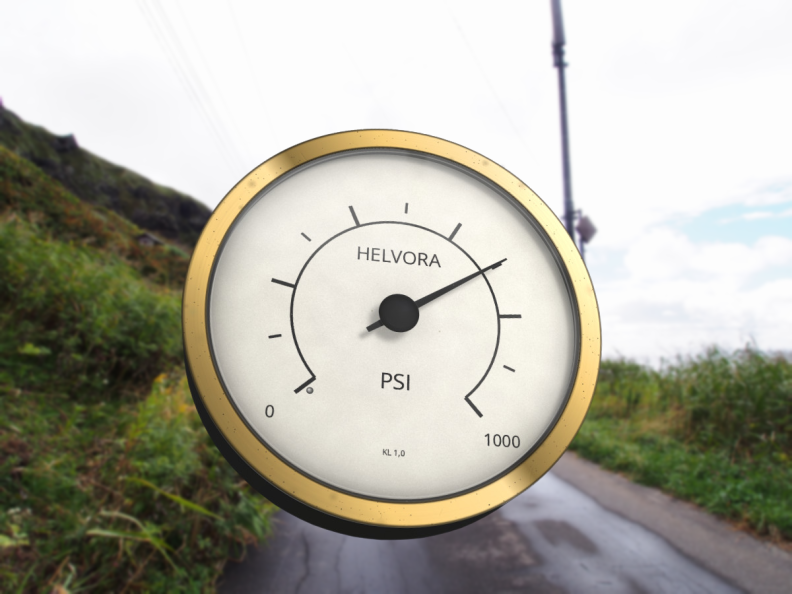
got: 700 psi
